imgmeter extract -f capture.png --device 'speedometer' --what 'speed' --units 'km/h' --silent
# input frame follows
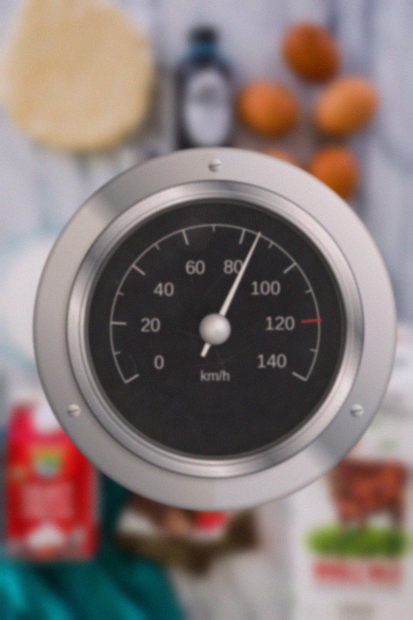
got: 85 km/h
